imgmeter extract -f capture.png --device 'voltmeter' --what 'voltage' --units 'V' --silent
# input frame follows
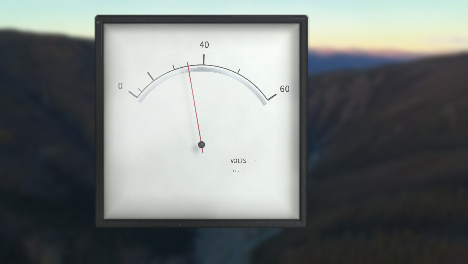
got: 35 V
